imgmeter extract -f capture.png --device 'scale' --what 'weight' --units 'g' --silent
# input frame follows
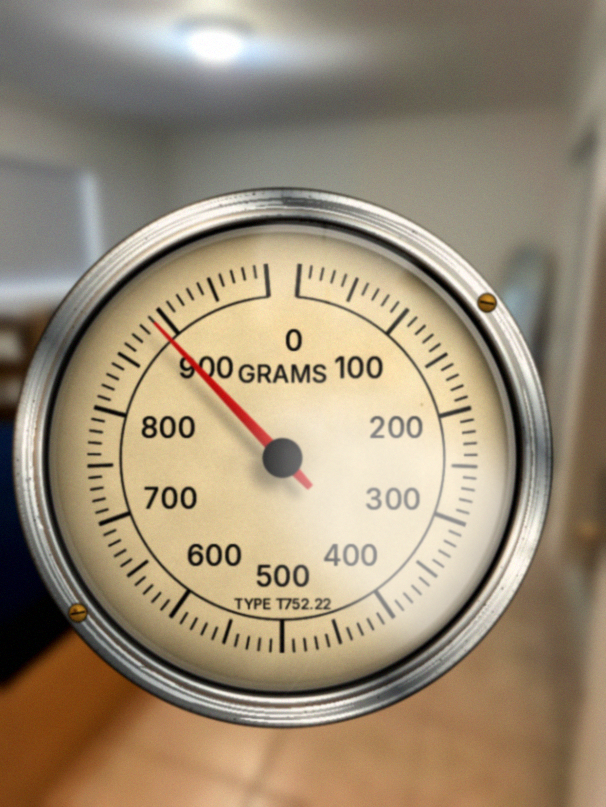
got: 890 g
